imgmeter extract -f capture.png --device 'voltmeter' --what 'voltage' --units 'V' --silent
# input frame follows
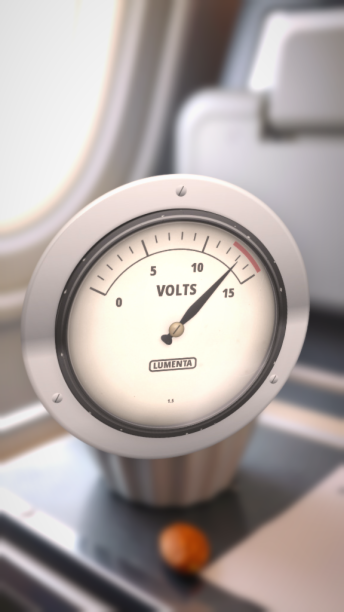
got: 13 V
